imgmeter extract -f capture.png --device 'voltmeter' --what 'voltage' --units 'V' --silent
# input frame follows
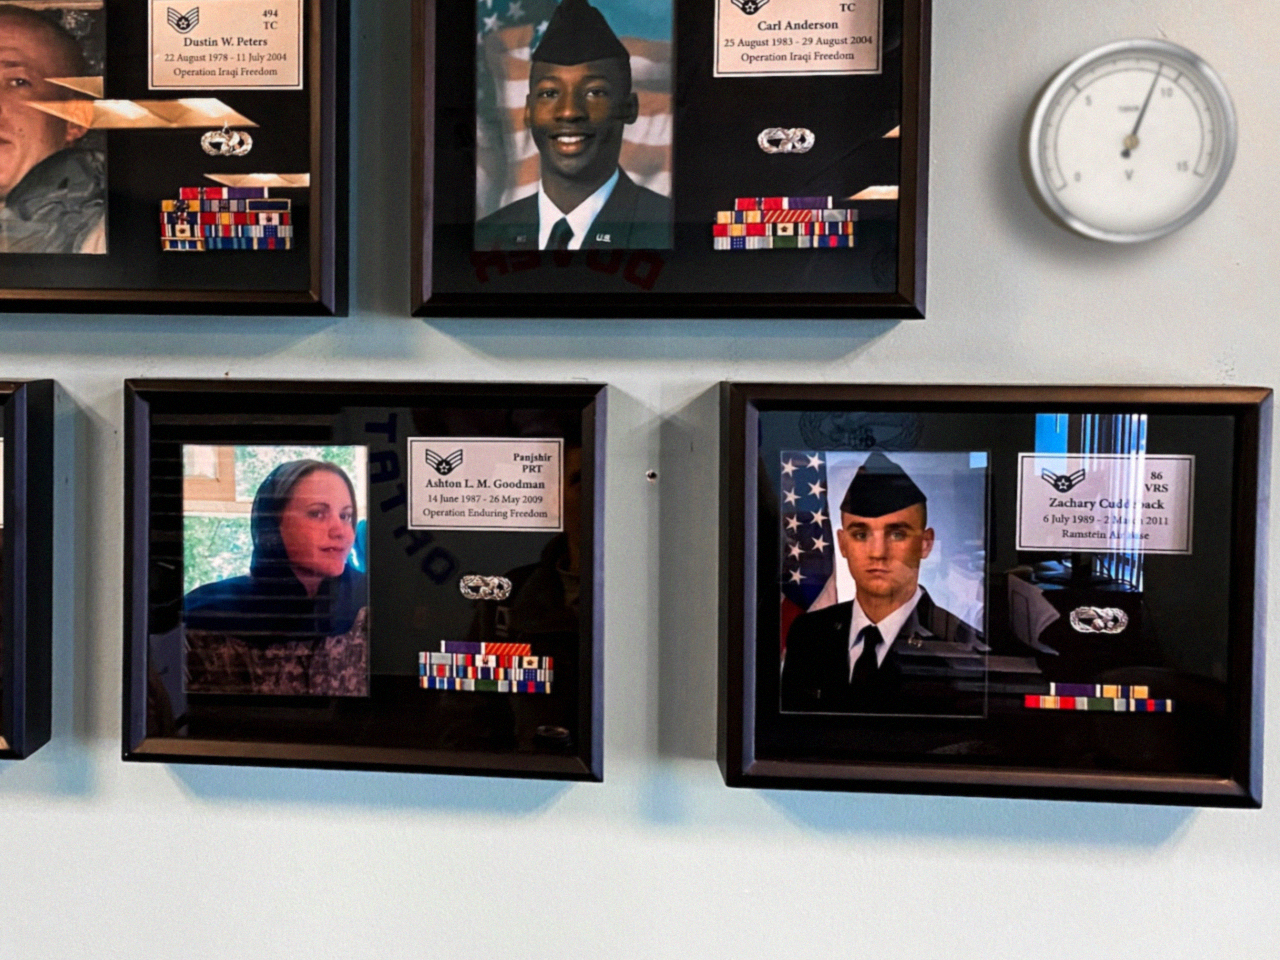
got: 9 V
